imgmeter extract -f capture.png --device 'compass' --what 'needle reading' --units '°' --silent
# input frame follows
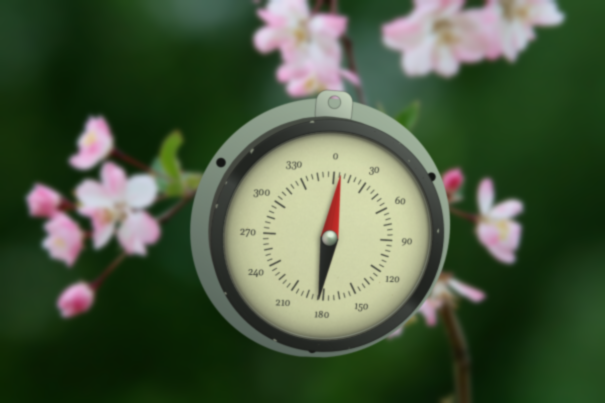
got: 5 °
